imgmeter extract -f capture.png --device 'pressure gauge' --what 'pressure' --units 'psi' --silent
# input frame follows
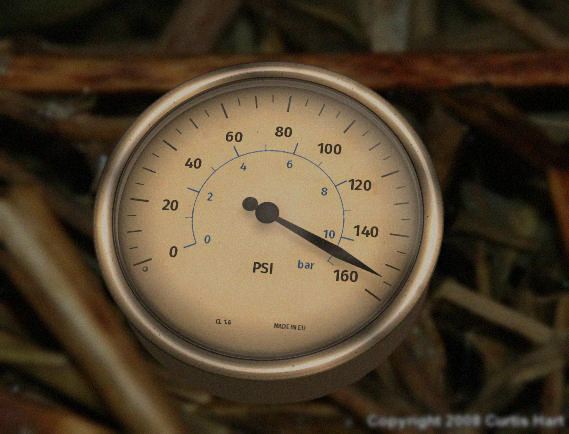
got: 155 psi
